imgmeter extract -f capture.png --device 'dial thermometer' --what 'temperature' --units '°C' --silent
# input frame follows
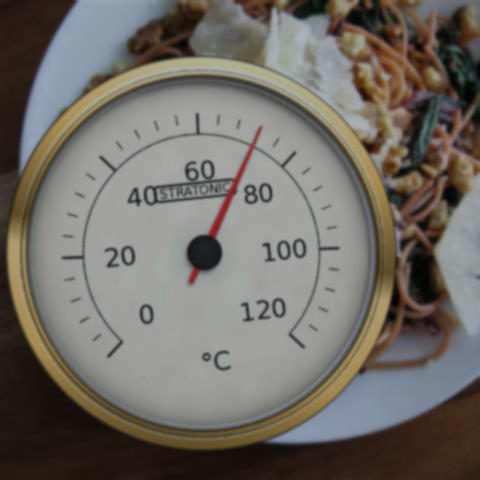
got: 72 °C
